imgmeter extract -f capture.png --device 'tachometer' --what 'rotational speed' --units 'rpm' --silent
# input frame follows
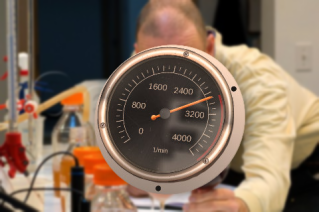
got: 2900 rpm
